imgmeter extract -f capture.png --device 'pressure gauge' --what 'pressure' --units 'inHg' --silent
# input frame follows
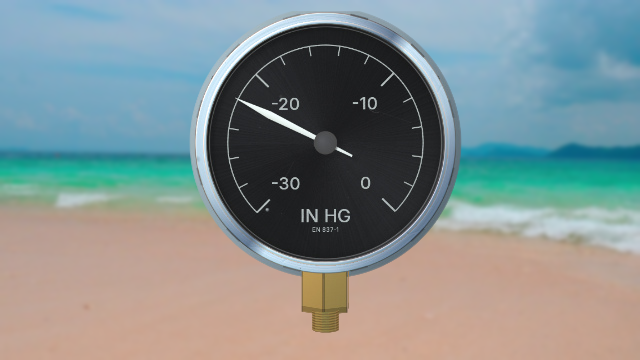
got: -22 inHg
